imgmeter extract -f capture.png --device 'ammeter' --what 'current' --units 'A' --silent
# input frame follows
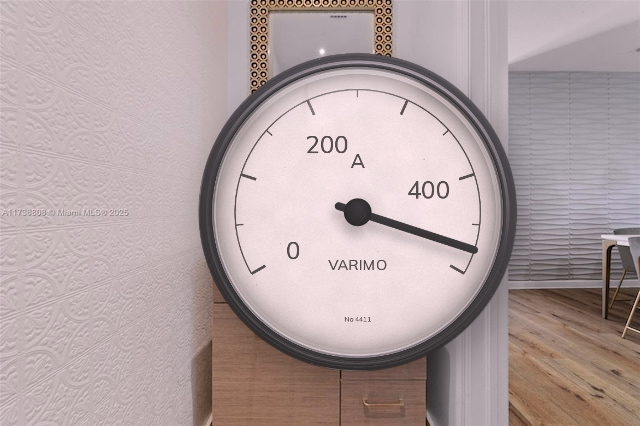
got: 475 A
